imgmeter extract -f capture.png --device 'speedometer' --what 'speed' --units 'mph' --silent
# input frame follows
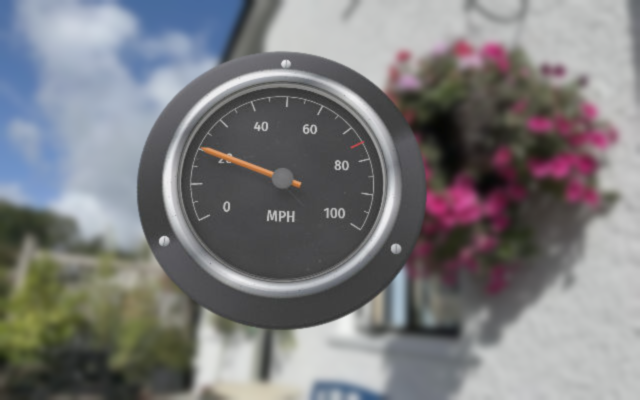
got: 20 mph
